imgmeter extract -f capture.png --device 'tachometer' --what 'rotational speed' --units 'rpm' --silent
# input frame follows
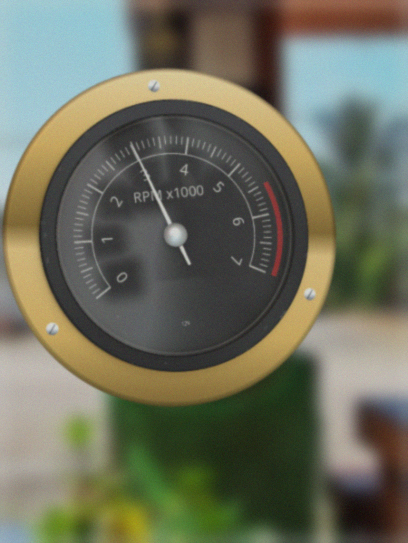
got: 3000 rpm
